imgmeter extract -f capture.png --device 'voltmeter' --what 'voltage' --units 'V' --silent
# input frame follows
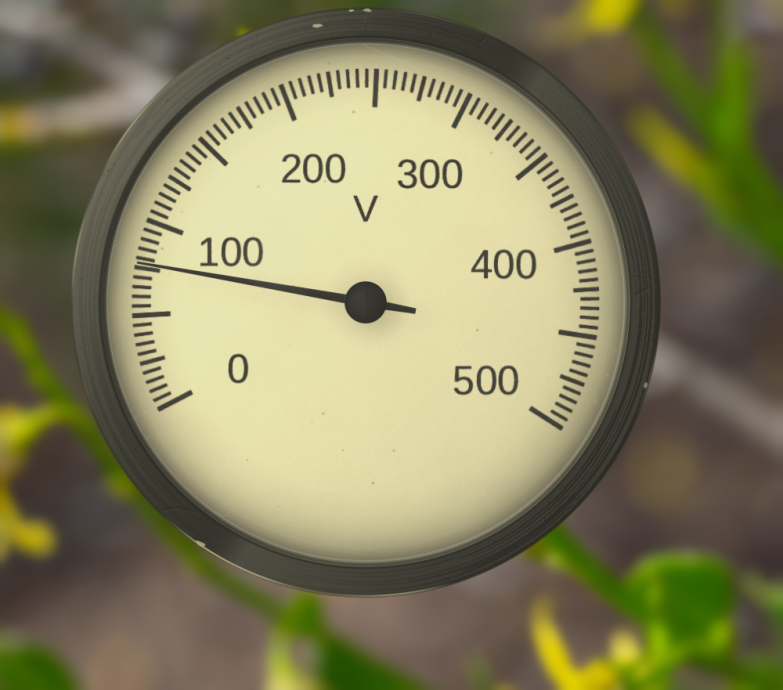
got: 77.5 V
